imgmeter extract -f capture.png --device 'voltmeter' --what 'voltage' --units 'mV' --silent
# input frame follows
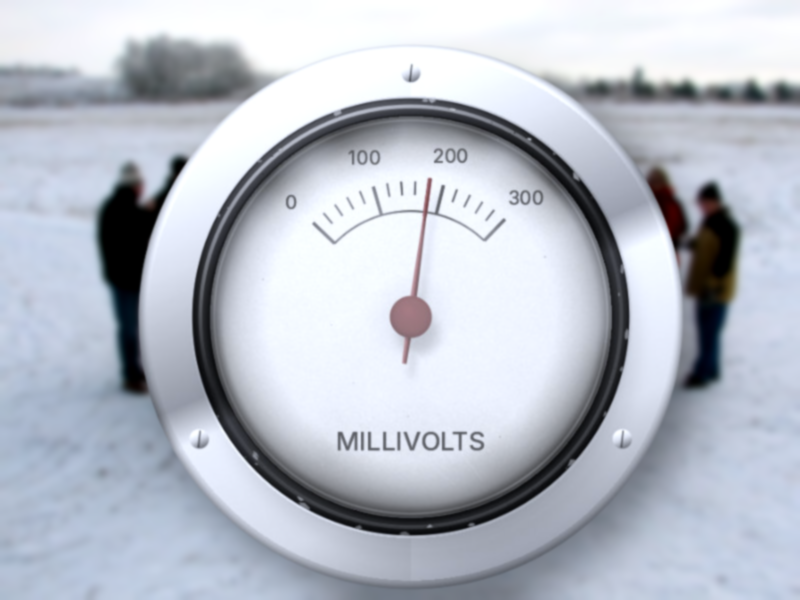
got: 180 mV
